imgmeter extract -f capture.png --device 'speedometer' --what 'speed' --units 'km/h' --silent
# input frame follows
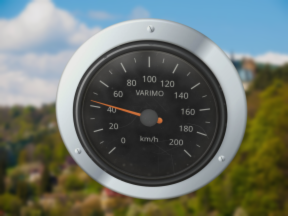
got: 45 km/h
